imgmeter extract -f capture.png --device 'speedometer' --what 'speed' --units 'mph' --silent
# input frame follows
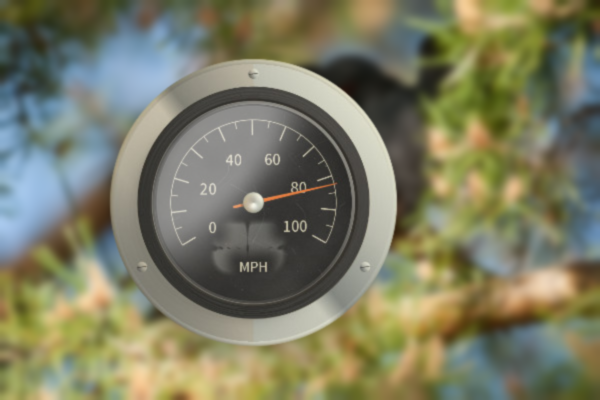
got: 82.5 mph
